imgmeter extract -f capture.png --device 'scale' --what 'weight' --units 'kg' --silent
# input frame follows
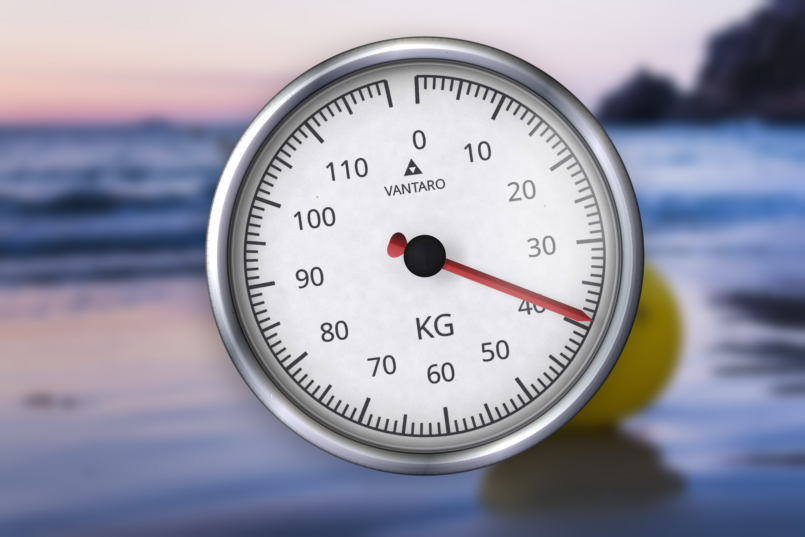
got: 39 kg
